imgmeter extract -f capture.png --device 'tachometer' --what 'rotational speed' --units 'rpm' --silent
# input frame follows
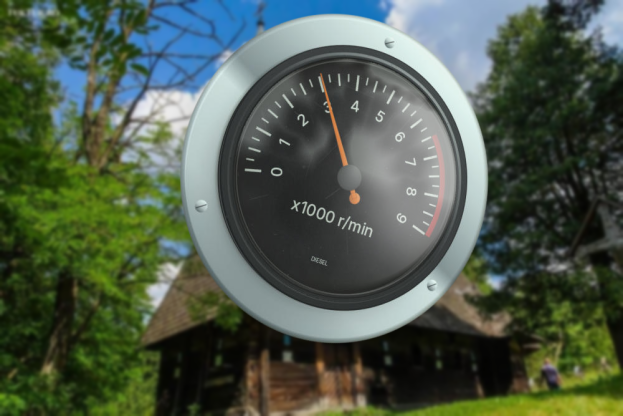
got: 3000 rpm
